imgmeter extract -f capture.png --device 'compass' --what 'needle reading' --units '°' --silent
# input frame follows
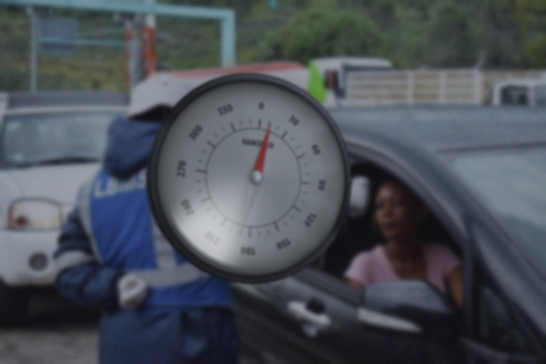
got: 10 °
